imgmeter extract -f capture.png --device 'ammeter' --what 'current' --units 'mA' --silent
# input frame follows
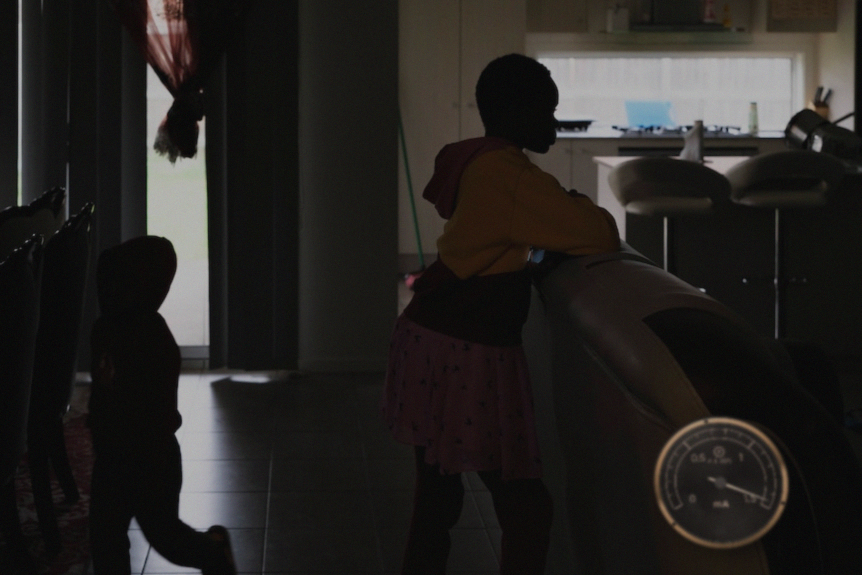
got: 1.45 mA
